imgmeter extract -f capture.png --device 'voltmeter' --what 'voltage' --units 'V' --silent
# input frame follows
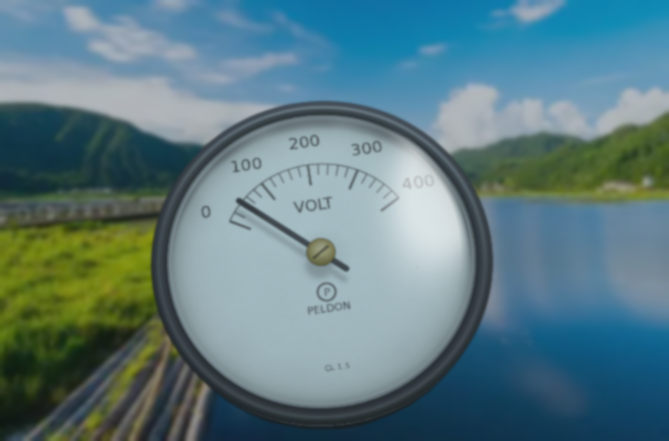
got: 40 V
